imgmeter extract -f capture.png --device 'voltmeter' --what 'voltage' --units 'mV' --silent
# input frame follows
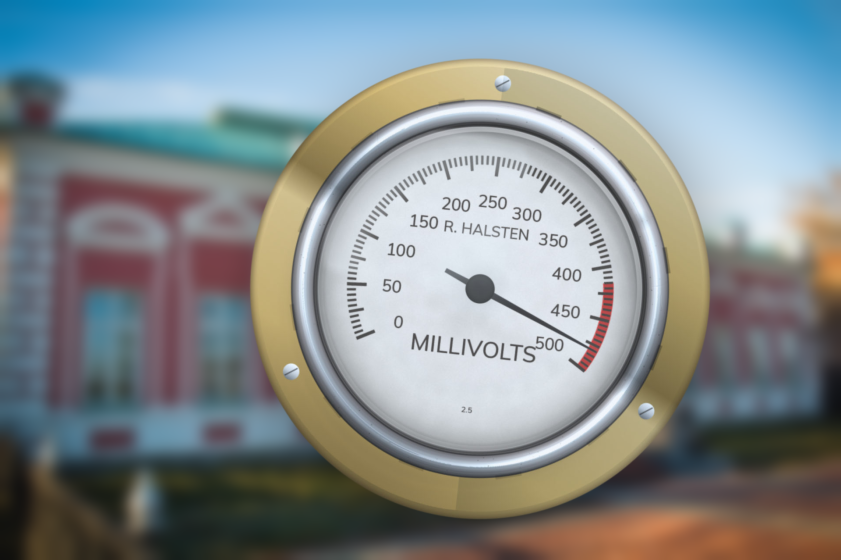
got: 480 mV
